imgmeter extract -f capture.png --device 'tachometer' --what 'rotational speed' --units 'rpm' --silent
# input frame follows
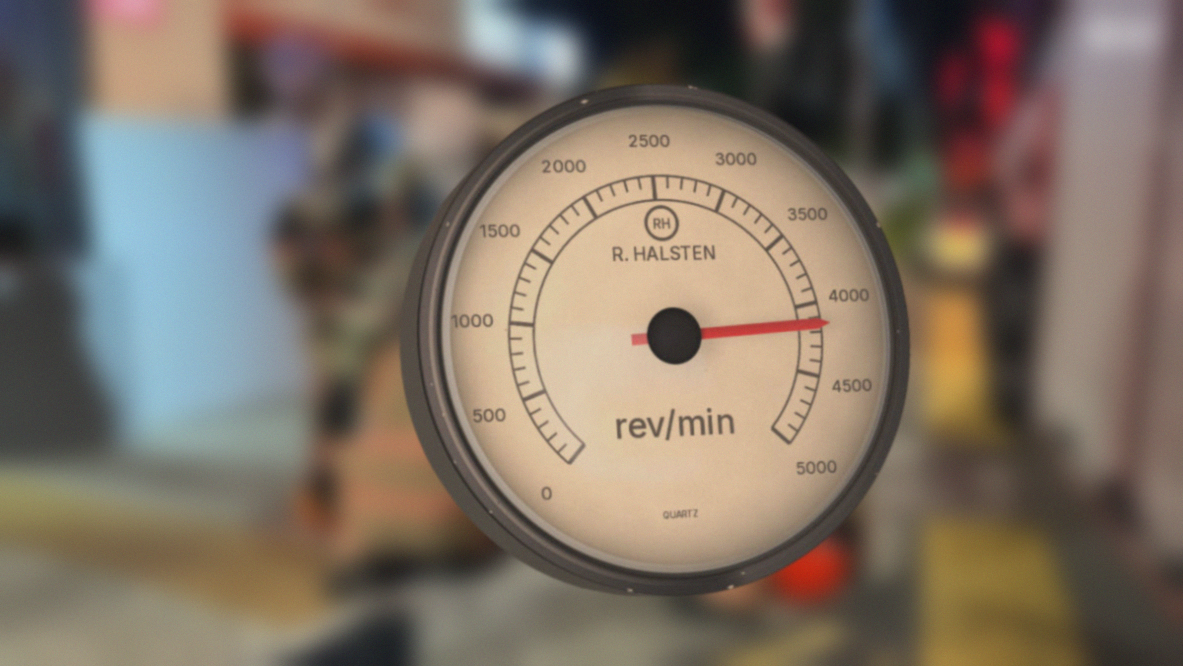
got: 4150 rpm
